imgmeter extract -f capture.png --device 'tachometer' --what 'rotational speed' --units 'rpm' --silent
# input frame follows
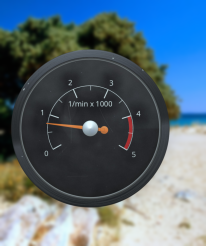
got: 750 rpm
